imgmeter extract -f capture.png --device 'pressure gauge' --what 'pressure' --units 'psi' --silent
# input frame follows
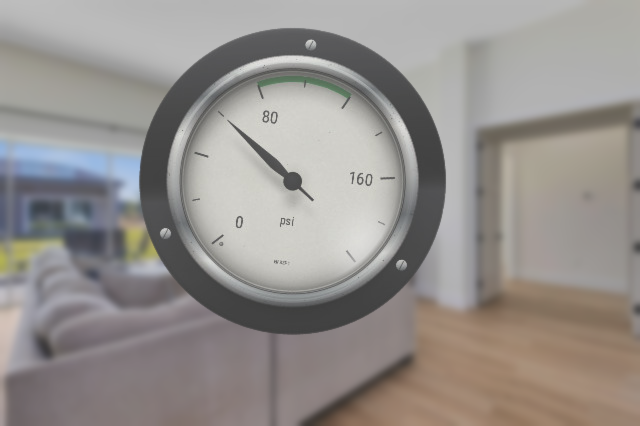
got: 60 psi
